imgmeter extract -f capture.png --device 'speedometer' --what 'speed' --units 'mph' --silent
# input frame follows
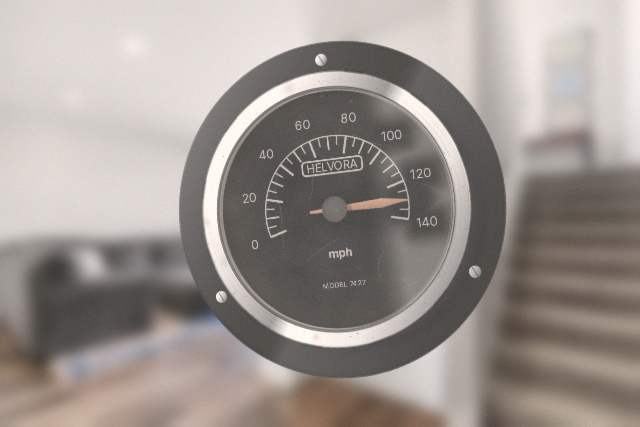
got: 130 mph
